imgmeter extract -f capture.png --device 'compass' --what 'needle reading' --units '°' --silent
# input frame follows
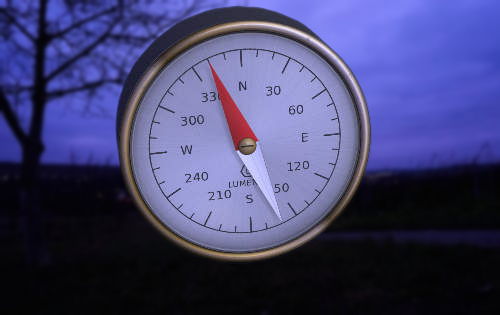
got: 340 °
